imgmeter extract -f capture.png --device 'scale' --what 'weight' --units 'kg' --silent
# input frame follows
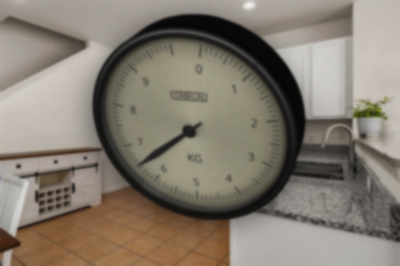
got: 6.5 kg
